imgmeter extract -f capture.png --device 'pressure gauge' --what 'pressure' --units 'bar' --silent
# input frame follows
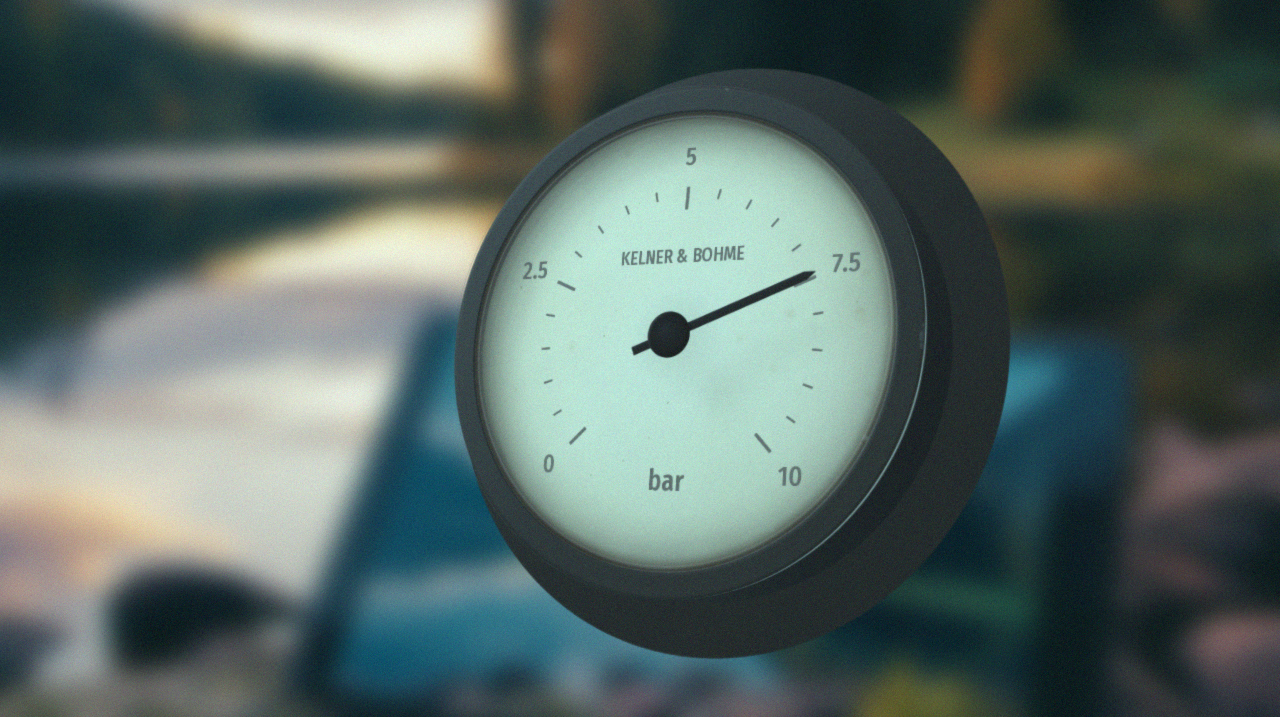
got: 7.5 bar
